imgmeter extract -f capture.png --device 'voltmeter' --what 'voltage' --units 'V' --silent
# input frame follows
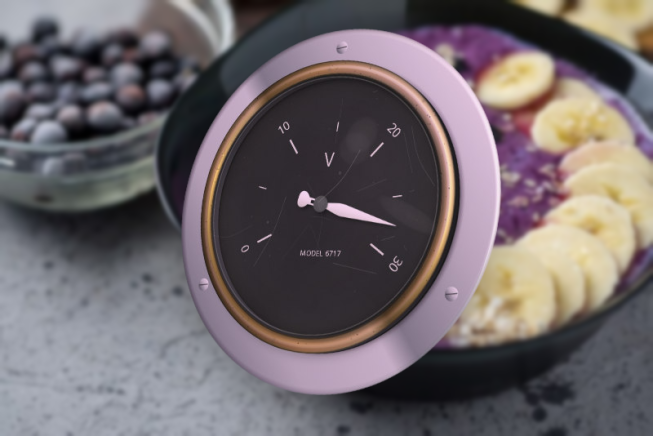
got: 27.5 V
